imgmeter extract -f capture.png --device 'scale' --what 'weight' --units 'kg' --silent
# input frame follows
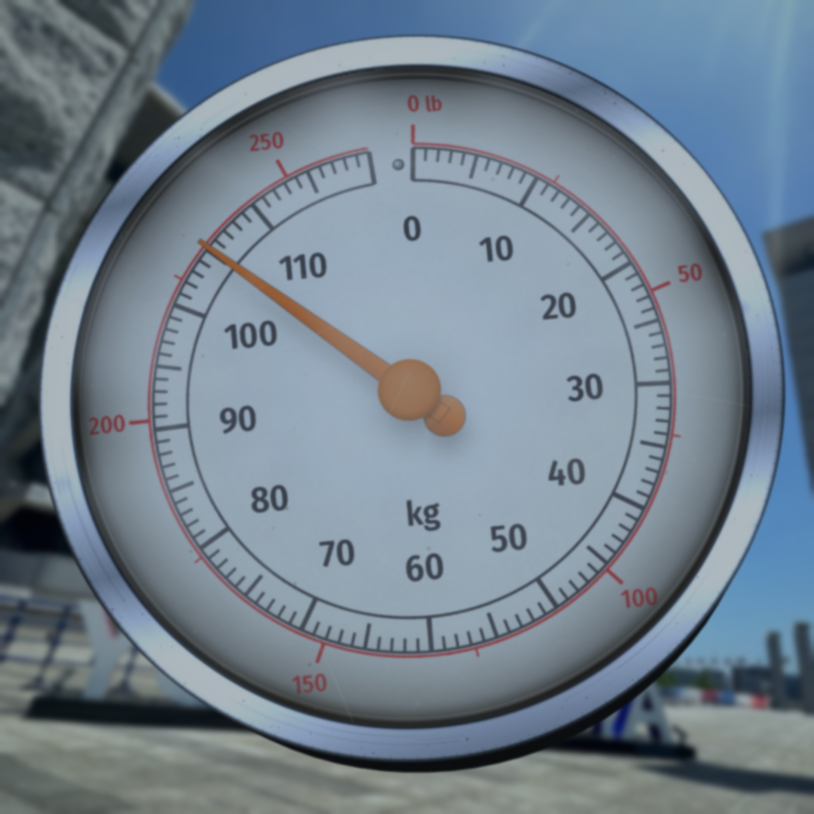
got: 105 kg
